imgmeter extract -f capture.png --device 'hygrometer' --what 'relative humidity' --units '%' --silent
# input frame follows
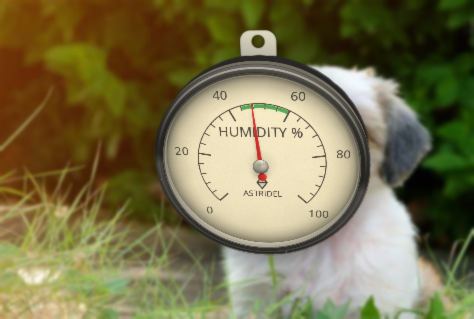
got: 48 %
